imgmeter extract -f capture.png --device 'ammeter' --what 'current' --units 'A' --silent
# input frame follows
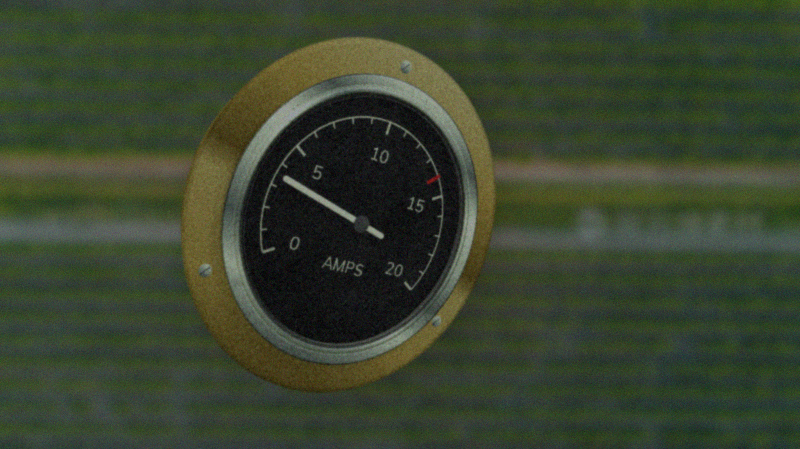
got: 3.5 A
